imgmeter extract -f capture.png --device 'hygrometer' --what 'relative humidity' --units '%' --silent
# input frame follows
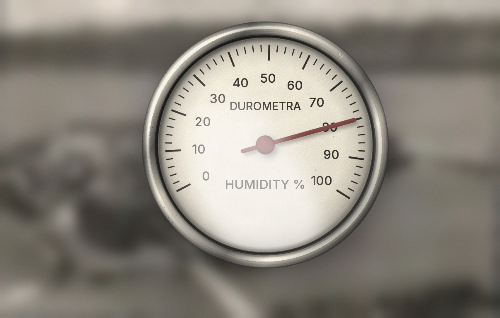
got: 80 %
